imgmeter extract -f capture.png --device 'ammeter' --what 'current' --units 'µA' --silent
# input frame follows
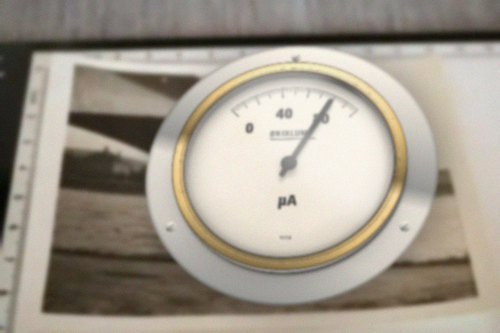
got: 80 µA
